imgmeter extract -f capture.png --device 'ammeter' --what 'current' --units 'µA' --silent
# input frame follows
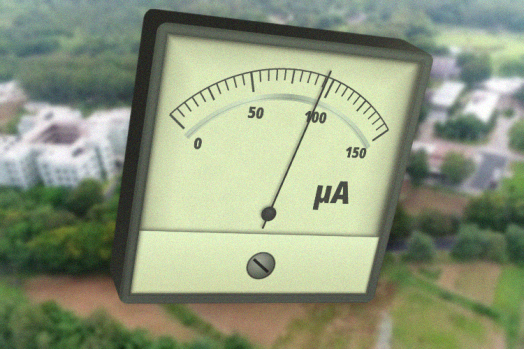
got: 95 µA
